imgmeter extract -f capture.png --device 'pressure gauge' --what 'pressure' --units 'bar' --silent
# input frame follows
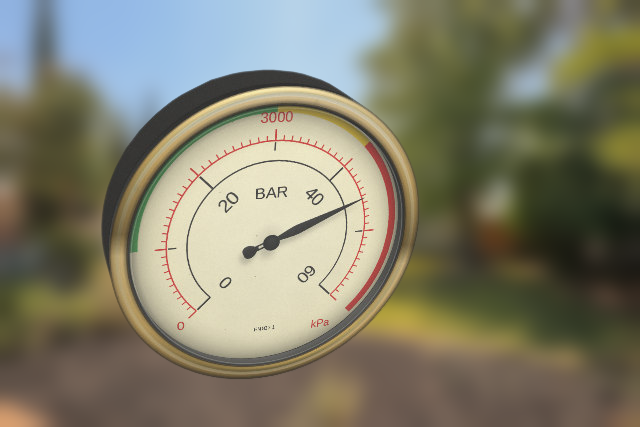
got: 45 bar
